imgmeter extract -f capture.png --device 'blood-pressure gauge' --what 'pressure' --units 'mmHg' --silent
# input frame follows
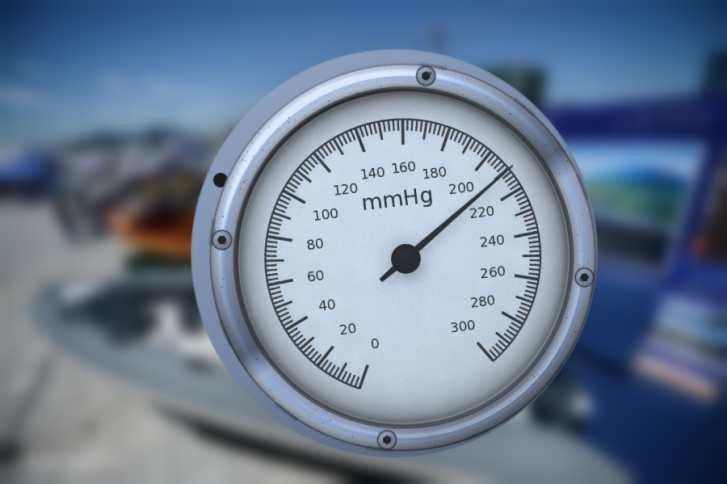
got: 210 mmHg
